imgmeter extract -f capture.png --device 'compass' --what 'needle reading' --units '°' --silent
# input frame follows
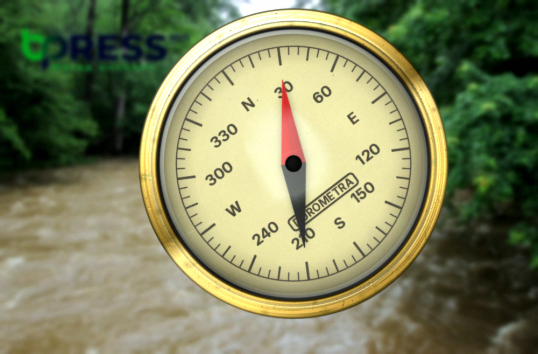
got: 30 °
